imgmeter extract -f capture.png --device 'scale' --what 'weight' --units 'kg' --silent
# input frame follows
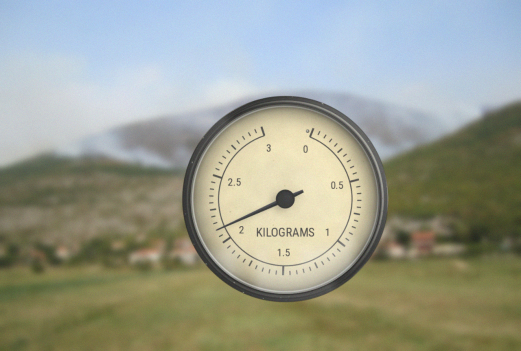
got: 2.1 kg
